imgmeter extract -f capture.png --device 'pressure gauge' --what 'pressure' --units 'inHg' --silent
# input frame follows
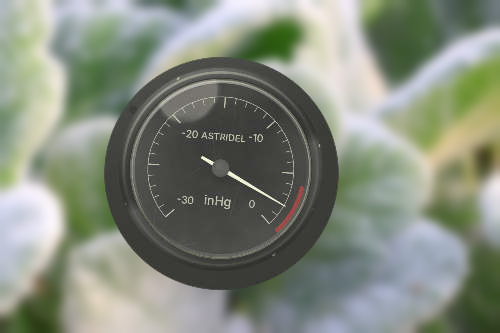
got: -2 inHg
